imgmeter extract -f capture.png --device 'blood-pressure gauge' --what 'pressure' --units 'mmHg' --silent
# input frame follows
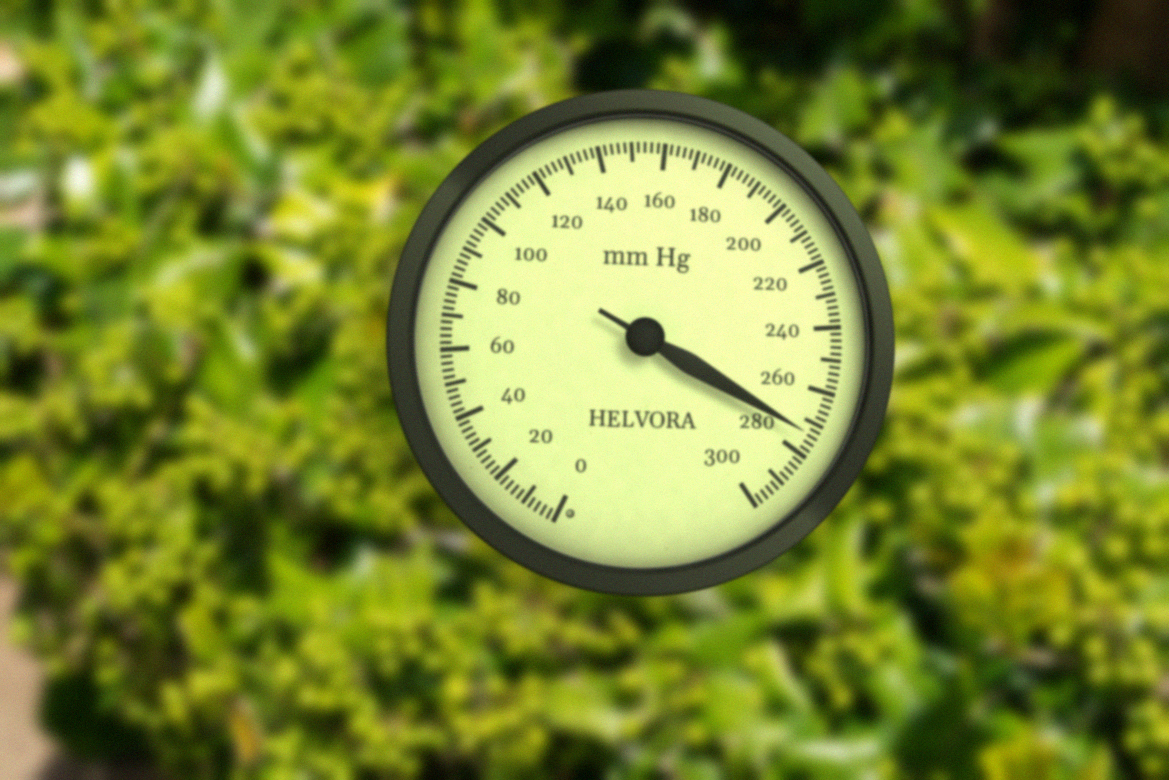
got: 274 mmHg
